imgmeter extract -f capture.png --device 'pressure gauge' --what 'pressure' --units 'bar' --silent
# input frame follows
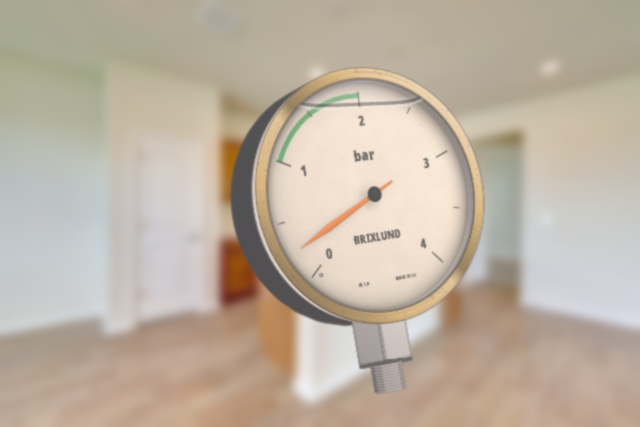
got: 0.25 bar
